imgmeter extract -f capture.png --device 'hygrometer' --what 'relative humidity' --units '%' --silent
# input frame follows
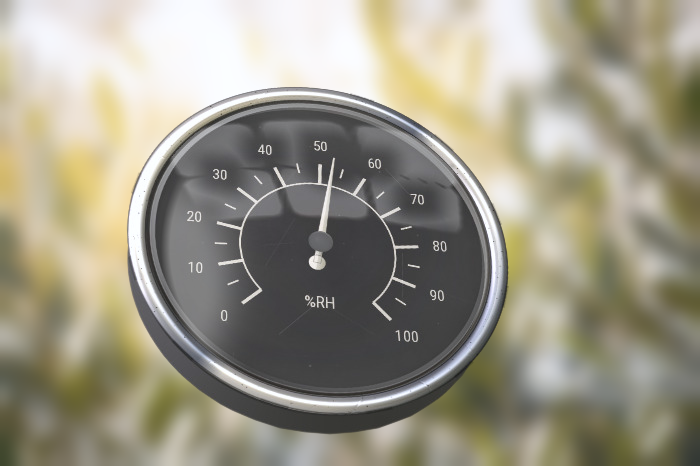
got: 52.5 %
